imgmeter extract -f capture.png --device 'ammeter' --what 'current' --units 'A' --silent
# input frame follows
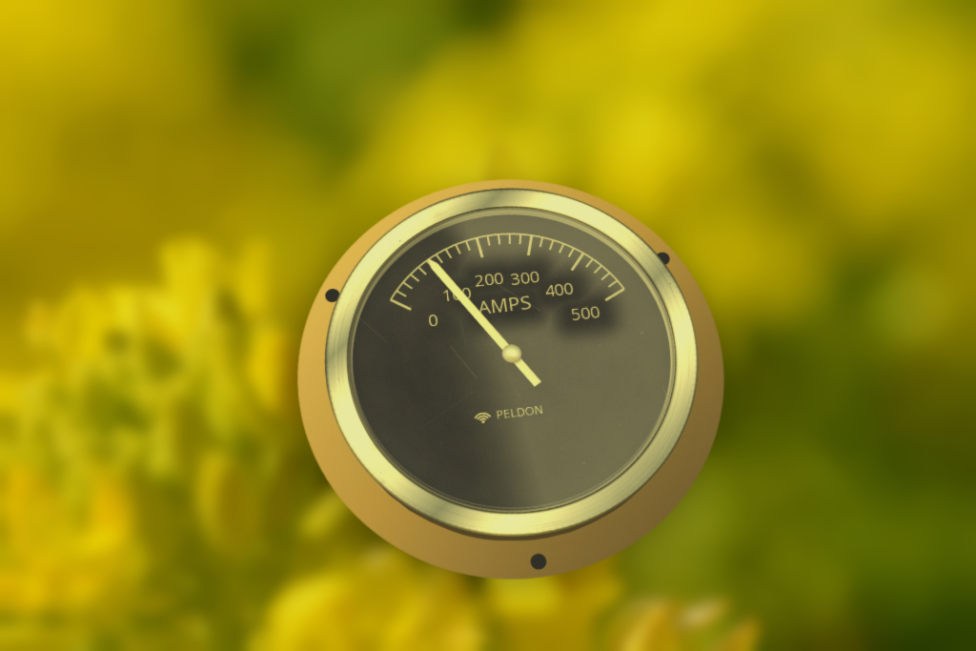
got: 100 A
